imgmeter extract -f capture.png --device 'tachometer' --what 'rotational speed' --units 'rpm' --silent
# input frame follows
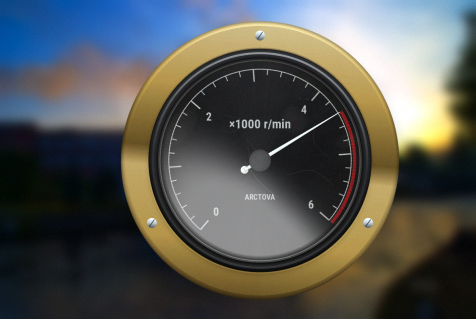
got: 4400 rpm
